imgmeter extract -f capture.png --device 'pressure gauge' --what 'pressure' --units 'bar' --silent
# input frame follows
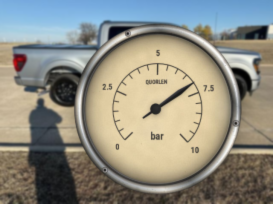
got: 7 bar
